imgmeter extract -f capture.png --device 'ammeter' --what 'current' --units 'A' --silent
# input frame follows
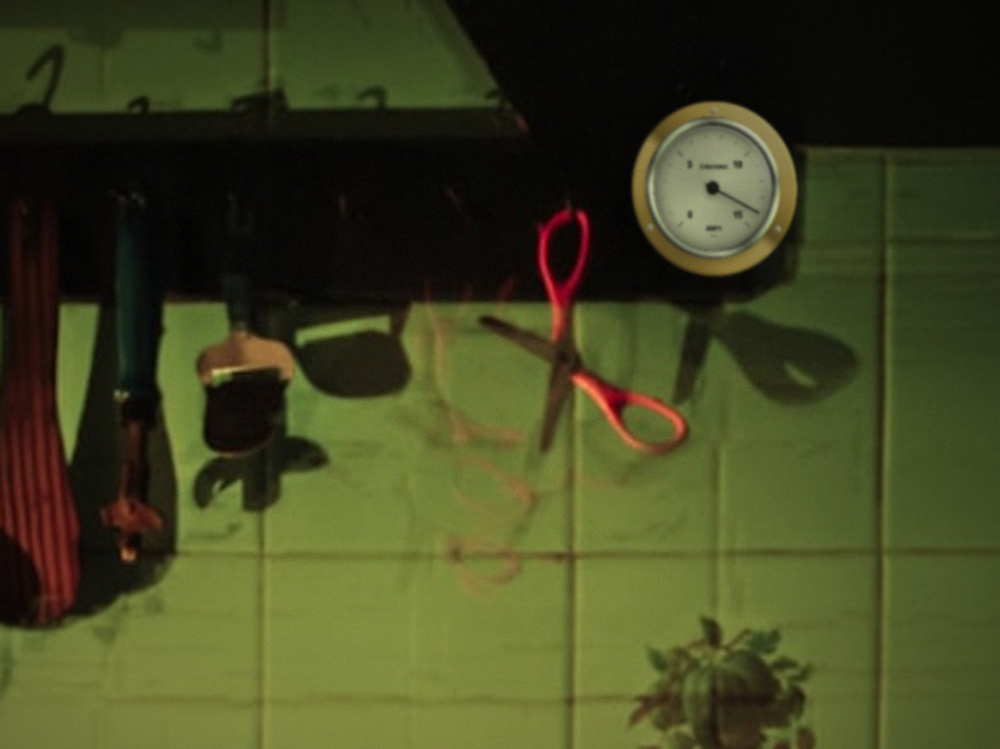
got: 14 A
